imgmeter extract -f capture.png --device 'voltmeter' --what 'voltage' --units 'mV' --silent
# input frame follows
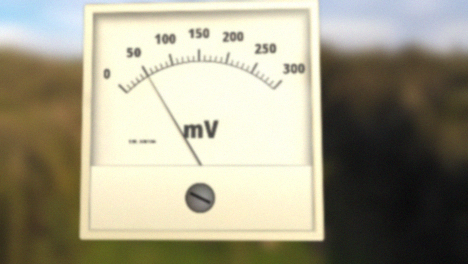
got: 50 mV
